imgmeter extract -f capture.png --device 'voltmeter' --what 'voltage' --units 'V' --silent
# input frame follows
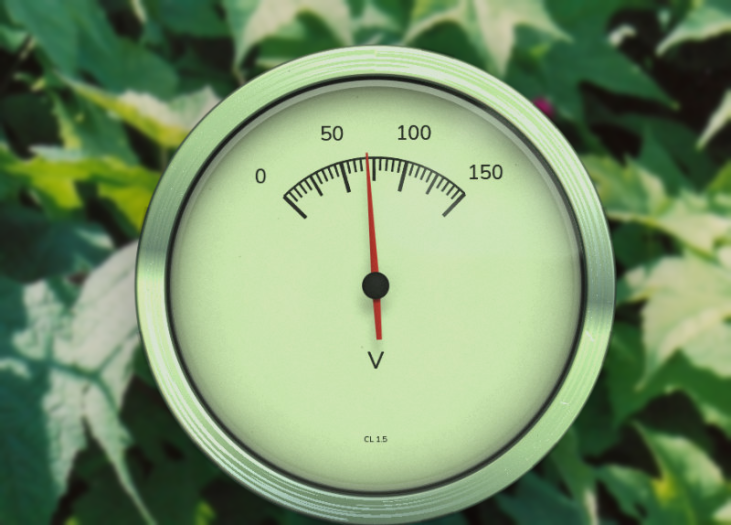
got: 70 V
